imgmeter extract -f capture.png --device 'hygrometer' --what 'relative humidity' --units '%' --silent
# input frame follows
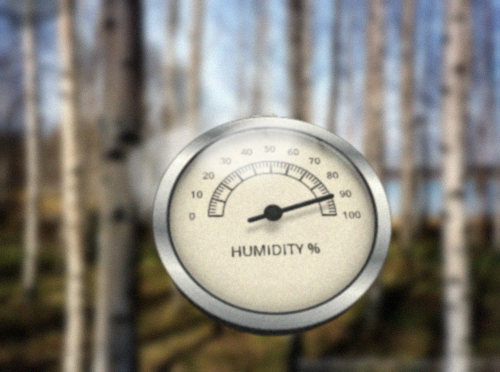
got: 90 %
